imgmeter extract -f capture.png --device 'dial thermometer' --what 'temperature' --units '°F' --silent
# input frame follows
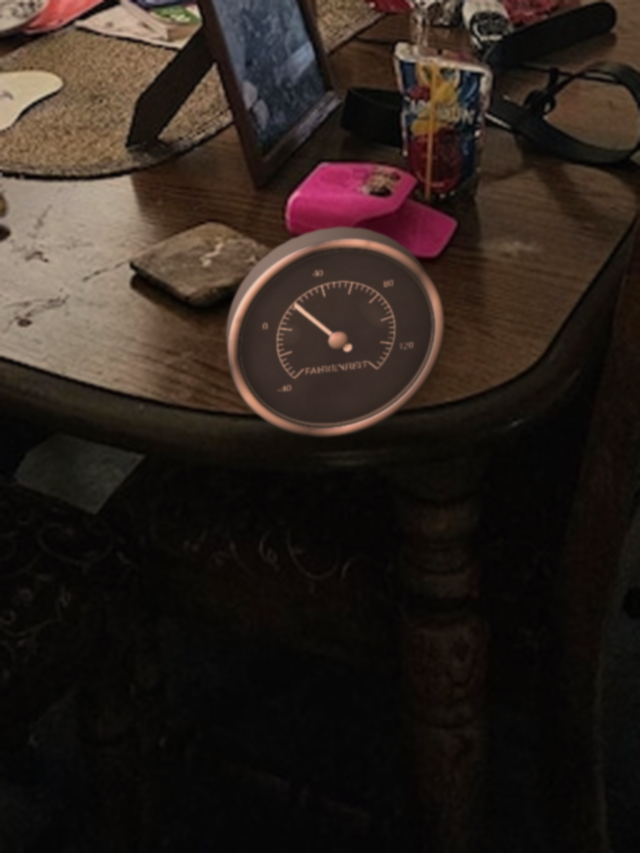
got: 20 °F
